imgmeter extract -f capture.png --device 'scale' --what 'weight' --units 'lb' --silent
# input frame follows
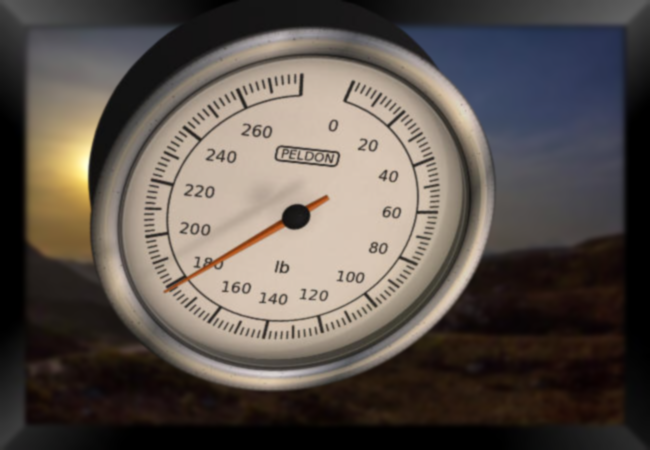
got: 180 lb
